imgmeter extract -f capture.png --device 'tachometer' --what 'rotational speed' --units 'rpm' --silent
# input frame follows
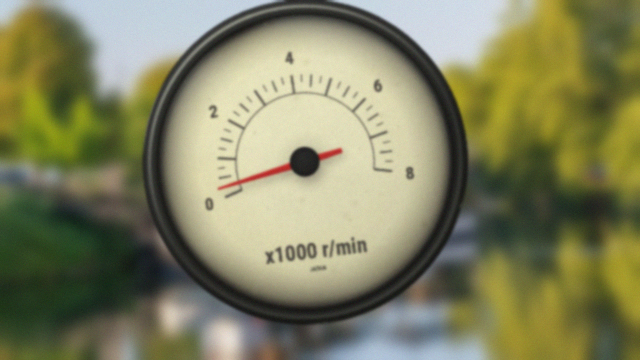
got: 250 rpm
